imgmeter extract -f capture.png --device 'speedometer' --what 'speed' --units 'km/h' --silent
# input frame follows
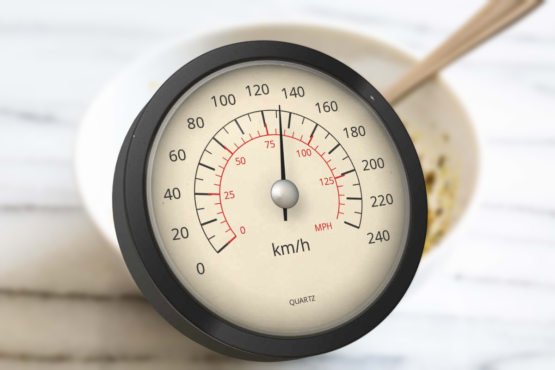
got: 130 km/h
